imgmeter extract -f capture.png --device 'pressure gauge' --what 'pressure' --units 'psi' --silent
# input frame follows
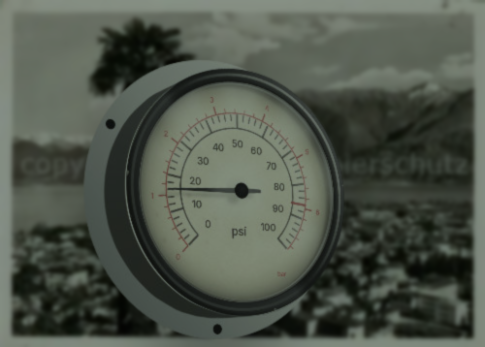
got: 16 psi
